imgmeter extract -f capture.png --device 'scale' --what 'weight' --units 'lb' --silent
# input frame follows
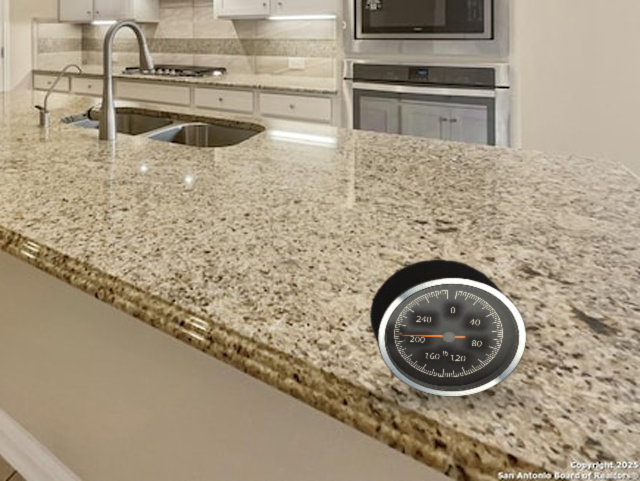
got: 210 lb
